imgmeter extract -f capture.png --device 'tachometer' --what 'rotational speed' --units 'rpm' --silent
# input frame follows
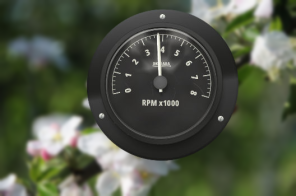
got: 3800 rpm
